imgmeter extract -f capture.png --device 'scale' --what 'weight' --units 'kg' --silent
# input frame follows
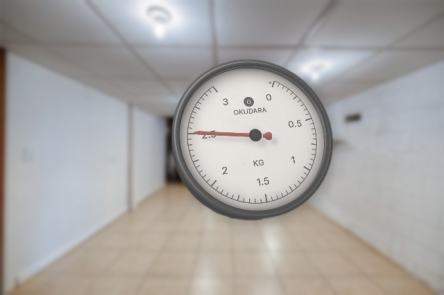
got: 2.5 kg
